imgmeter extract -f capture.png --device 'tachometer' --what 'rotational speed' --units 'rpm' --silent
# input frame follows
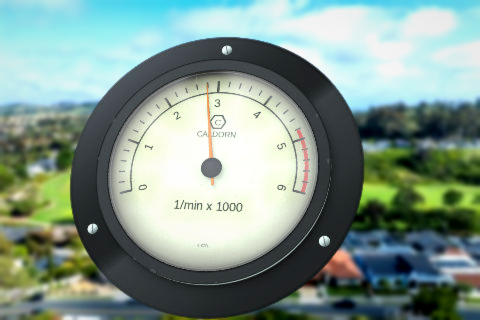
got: 2800 rpm
